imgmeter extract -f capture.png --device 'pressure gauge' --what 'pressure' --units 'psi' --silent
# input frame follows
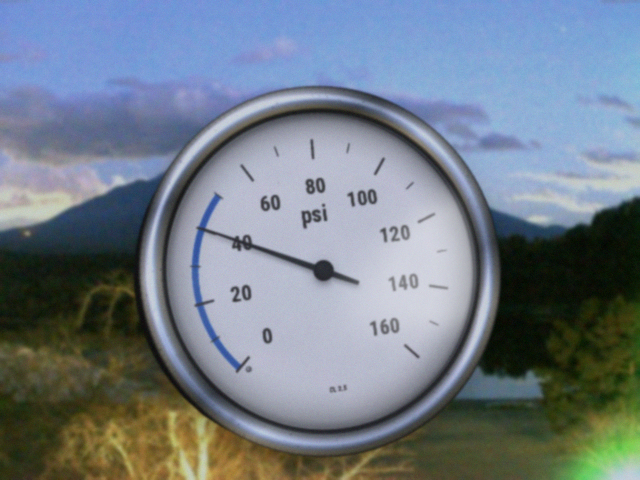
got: 40 psi
